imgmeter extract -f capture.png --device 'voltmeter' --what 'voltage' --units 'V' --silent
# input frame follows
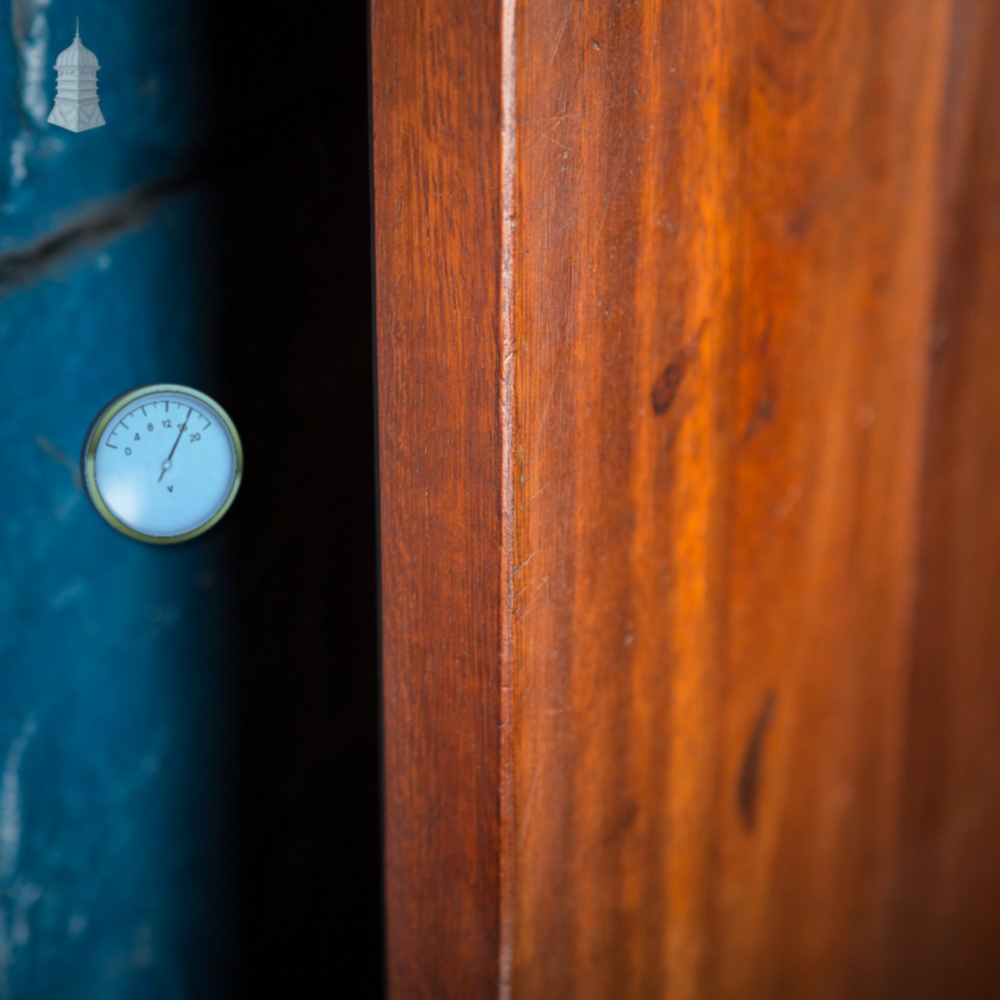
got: 16 V
